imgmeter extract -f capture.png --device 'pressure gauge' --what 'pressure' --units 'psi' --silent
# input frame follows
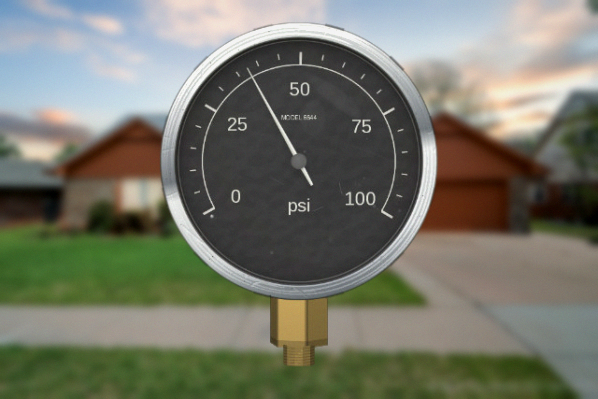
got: 37.5 psi
